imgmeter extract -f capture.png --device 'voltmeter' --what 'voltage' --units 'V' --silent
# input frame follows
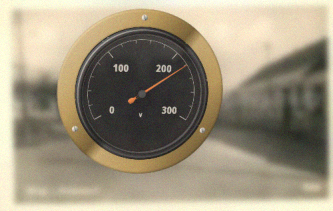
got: 220 V
